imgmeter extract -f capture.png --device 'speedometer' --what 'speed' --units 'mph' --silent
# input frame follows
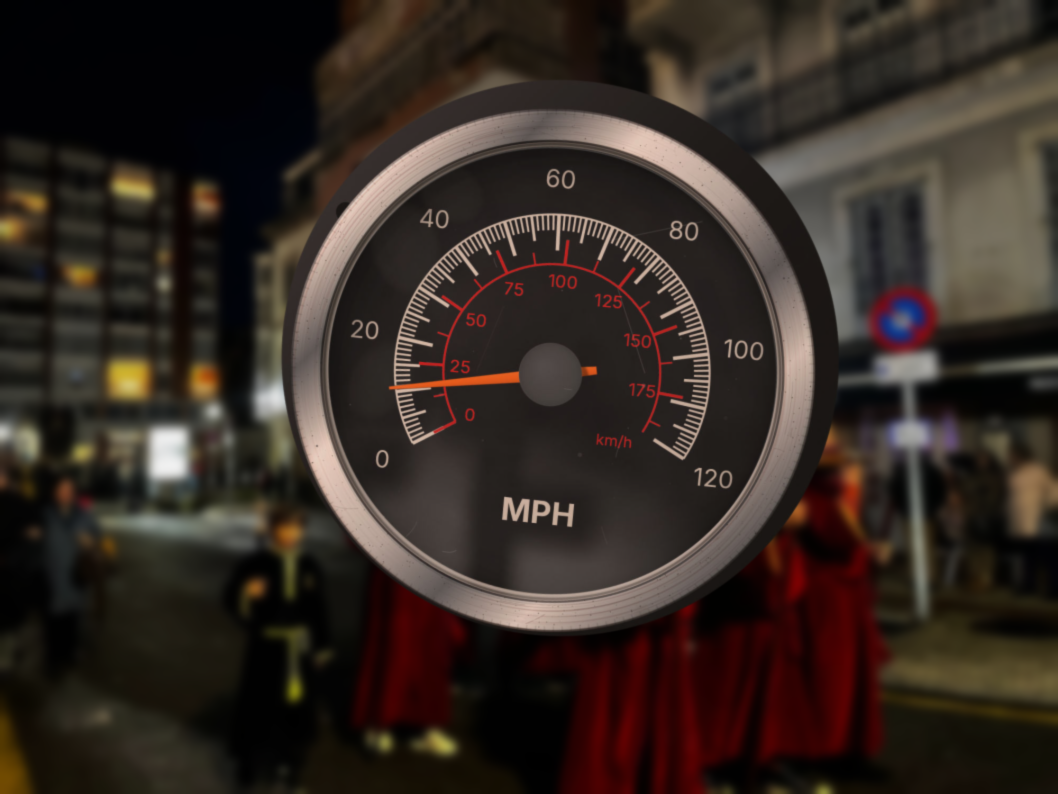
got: 11 mph
